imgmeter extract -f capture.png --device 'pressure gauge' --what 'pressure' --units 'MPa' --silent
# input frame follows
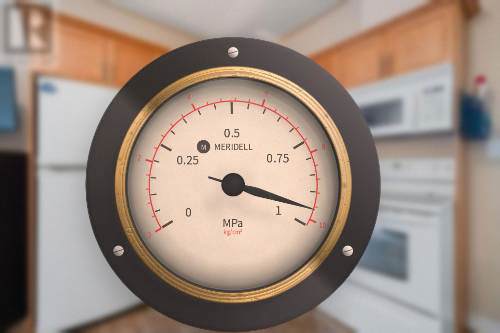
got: 0.95 MPa
